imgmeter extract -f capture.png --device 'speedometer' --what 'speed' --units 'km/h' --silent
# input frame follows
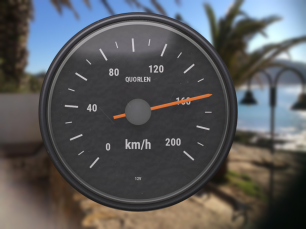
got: 160 km/h
